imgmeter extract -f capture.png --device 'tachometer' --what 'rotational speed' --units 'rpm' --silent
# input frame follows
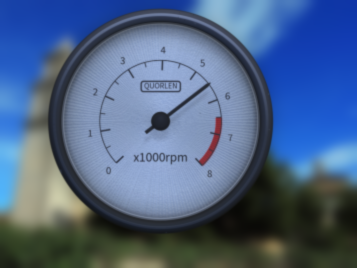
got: 5500 rpm
